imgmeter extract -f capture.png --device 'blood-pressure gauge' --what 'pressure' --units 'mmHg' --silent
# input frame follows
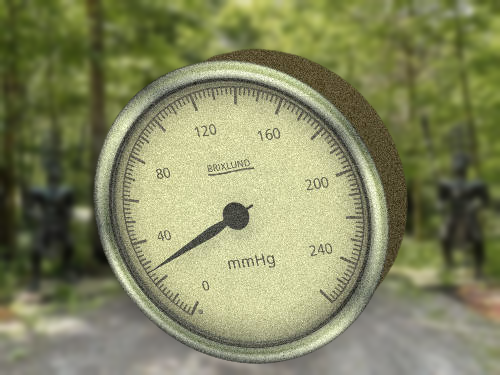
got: 26 mmHg
